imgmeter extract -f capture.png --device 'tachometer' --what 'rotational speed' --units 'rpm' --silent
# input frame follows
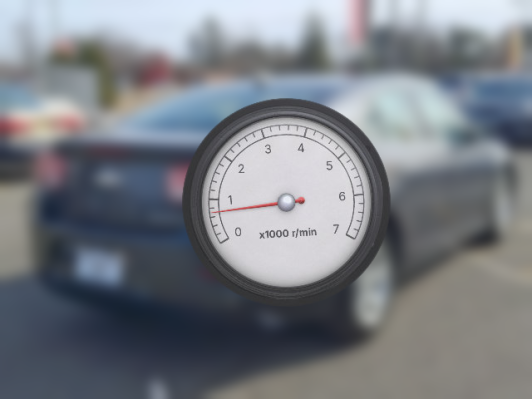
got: 700 rpm
